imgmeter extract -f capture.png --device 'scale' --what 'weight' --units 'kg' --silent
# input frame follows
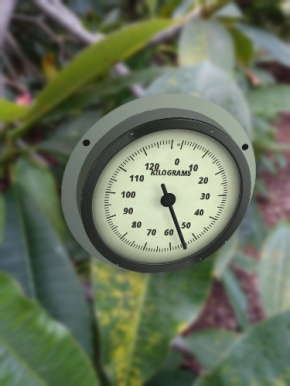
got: 55 kg
